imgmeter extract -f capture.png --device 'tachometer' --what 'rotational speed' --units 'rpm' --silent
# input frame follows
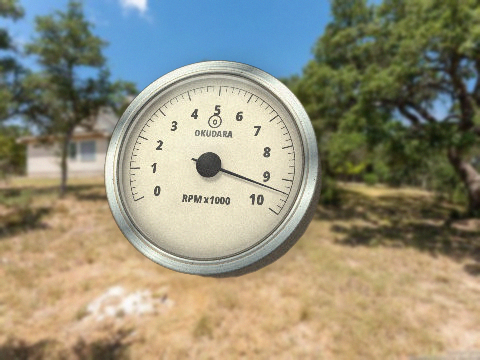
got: 9400 rpm
